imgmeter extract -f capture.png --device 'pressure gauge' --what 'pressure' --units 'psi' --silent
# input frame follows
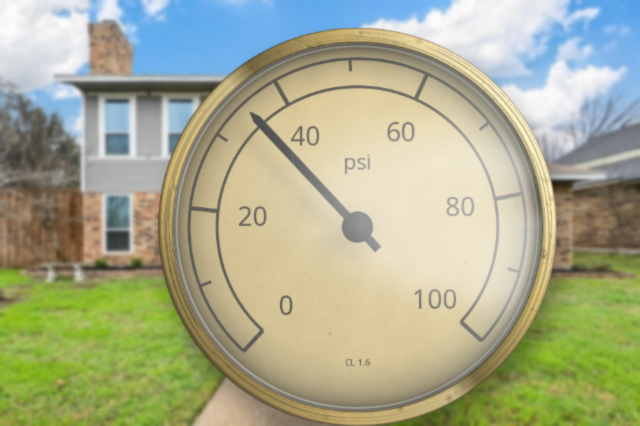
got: 35 psi
